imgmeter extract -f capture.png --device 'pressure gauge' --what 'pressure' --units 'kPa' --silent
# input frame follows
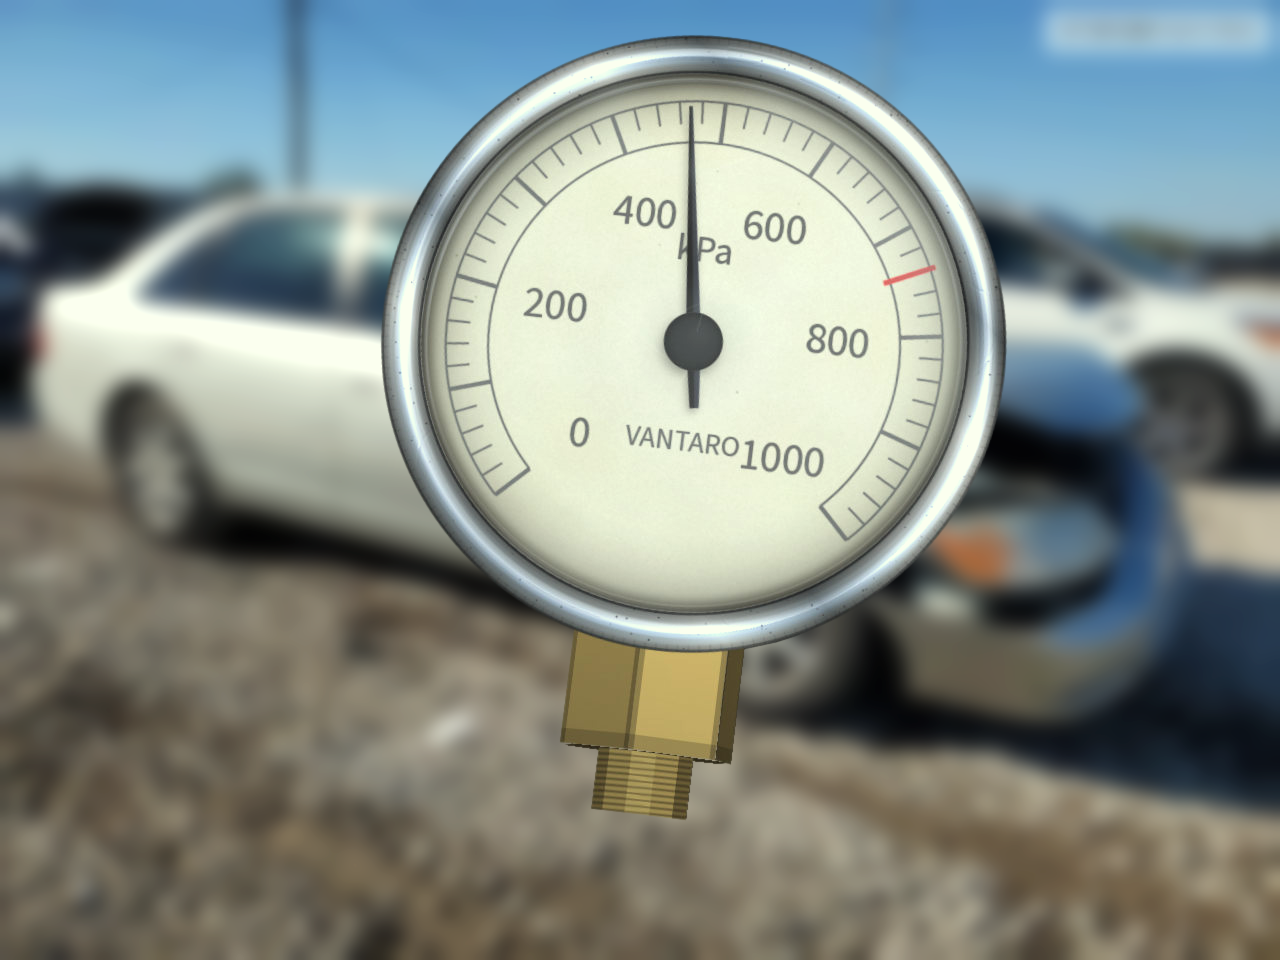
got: 470 kPa
